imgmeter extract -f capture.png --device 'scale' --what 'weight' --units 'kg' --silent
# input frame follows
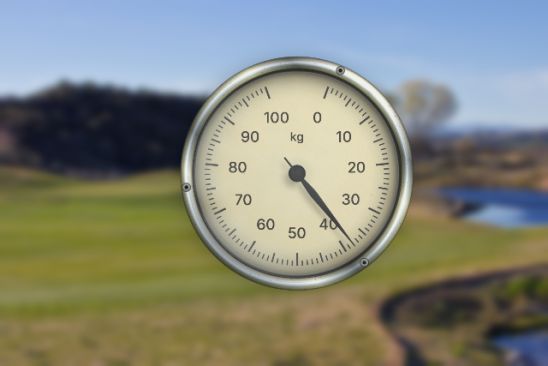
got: 38 kg
